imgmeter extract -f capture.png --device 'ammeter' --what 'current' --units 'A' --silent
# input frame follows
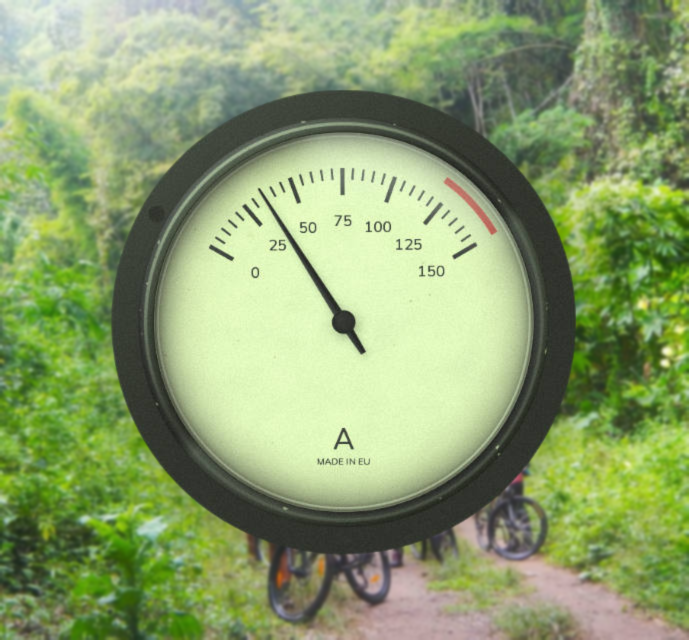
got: 35 A
